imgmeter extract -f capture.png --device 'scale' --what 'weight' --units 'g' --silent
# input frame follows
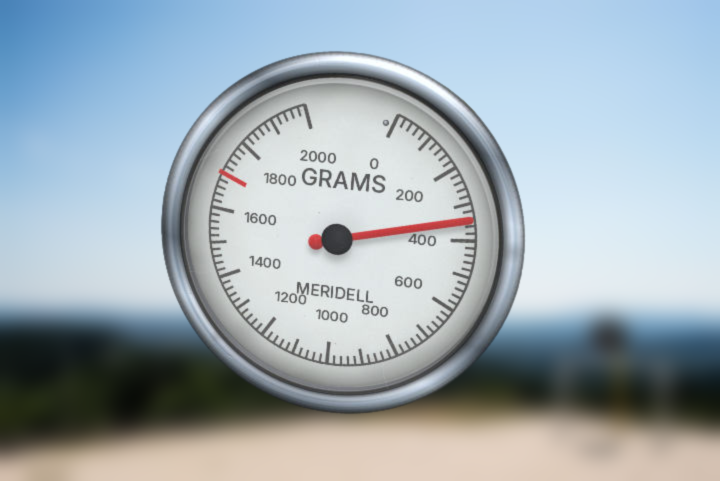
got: 340 g
